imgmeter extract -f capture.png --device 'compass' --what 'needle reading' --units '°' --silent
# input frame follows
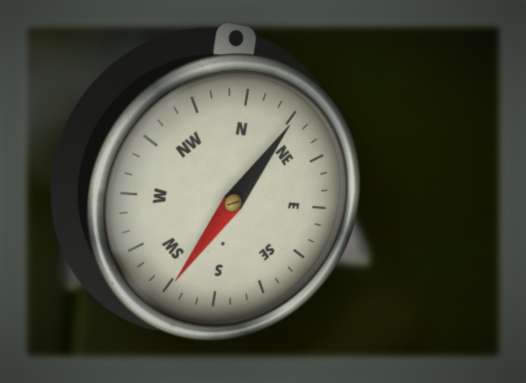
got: 210 °
